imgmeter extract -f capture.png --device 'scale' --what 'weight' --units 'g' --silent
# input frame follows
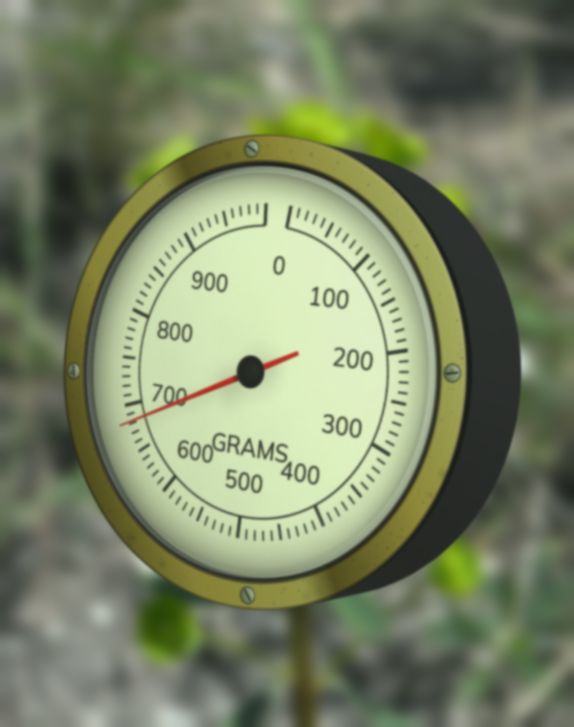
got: 680 g
